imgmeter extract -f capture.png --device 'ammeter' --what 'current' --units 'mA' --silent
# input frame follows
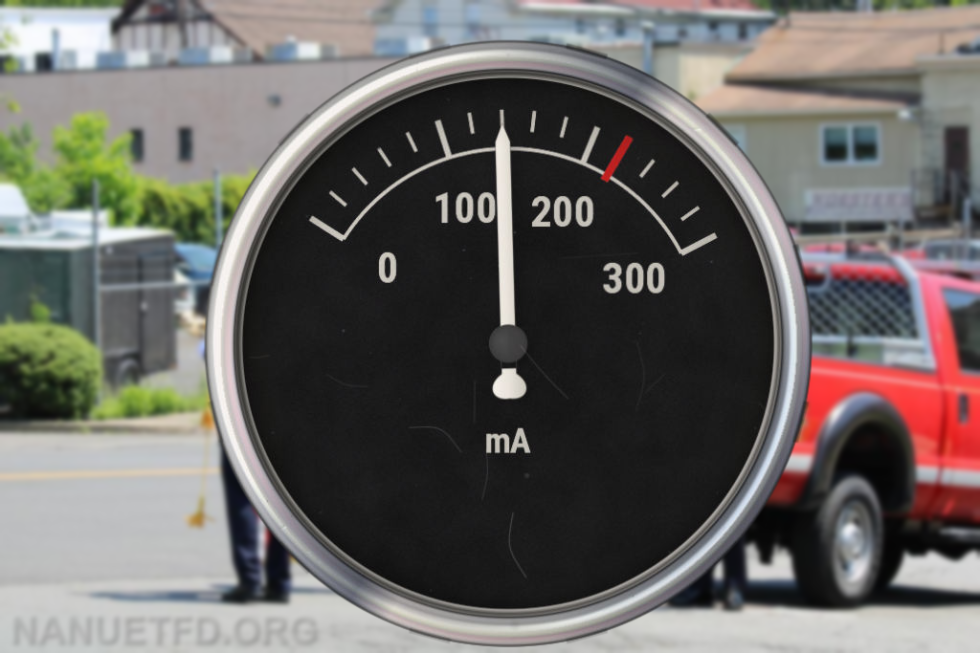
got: 140 mA
